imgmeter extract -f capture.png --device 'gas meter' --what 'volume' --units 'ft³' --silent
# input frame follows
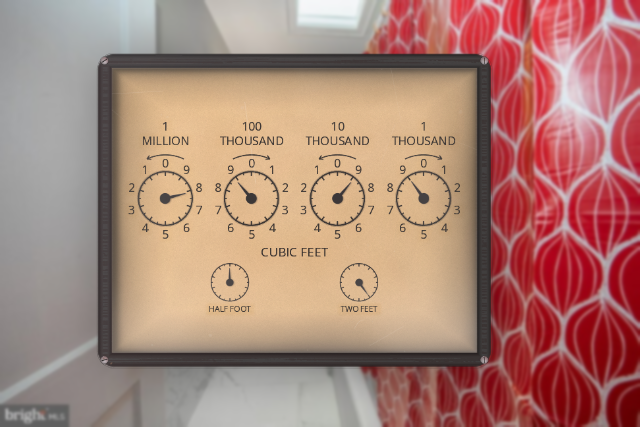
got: 788900 ft³
